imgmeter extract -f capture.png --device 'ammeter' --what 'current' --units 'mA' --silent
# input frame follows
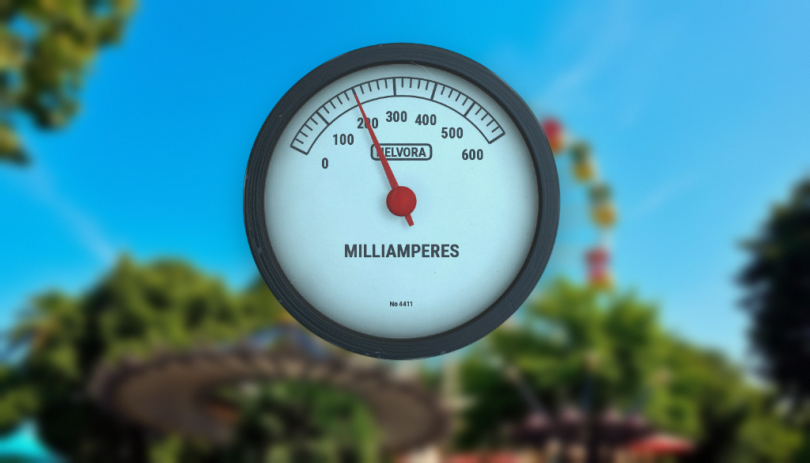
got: 200 mA
